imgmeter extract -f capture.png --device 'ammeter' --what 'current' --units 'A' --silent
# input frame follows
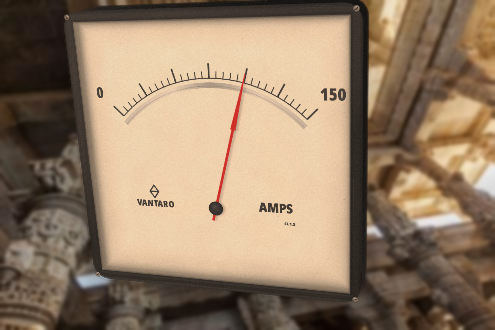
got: 100 A
